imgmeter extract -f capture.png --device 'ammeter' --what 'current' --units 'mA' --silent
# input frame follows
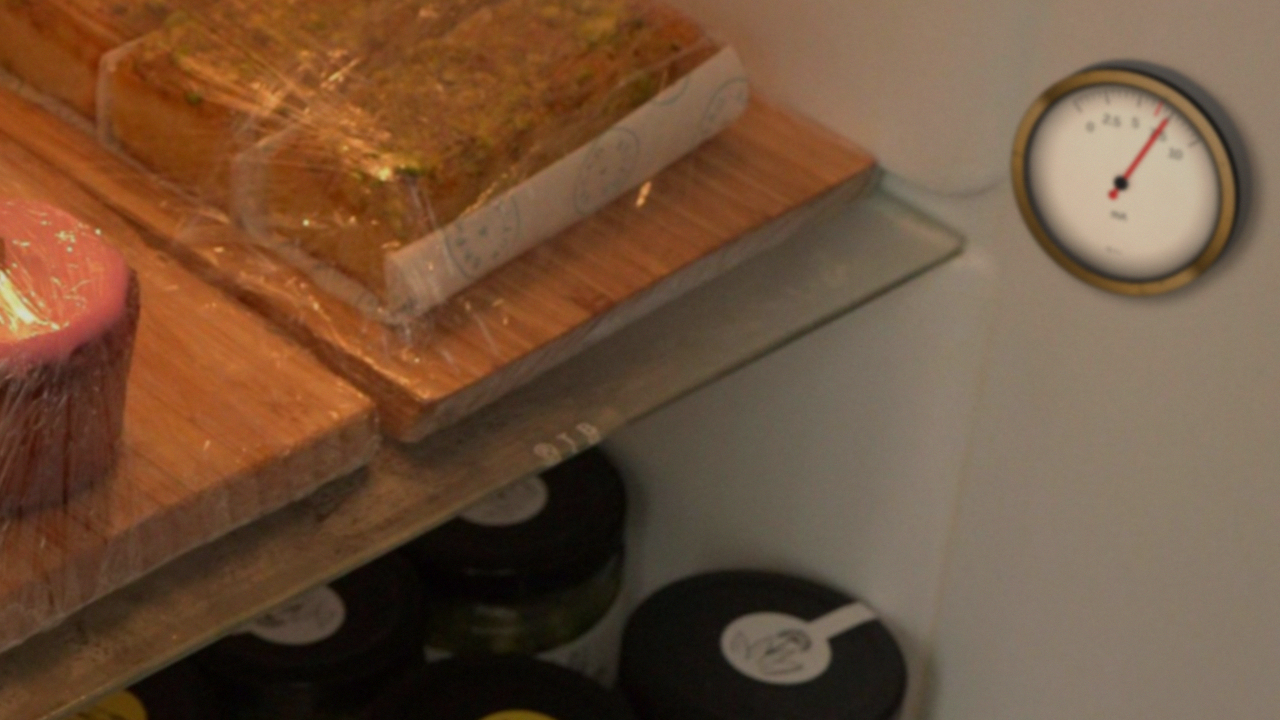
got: 7.5 mA
